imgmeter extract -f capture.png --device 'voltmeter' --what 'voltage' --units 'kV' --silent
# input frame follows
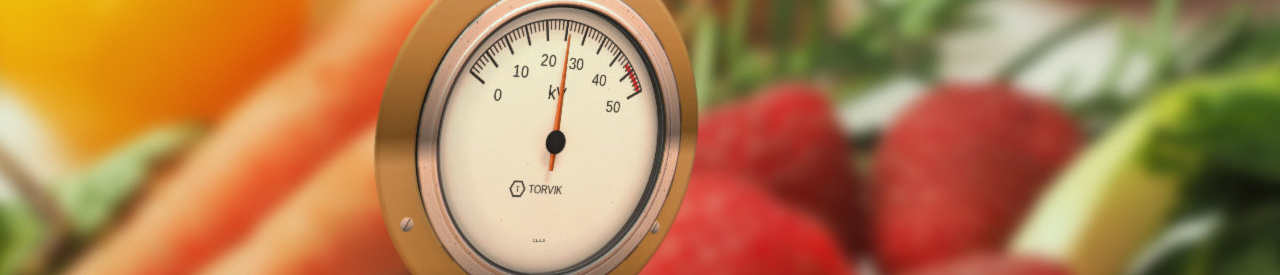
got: 25 kV
